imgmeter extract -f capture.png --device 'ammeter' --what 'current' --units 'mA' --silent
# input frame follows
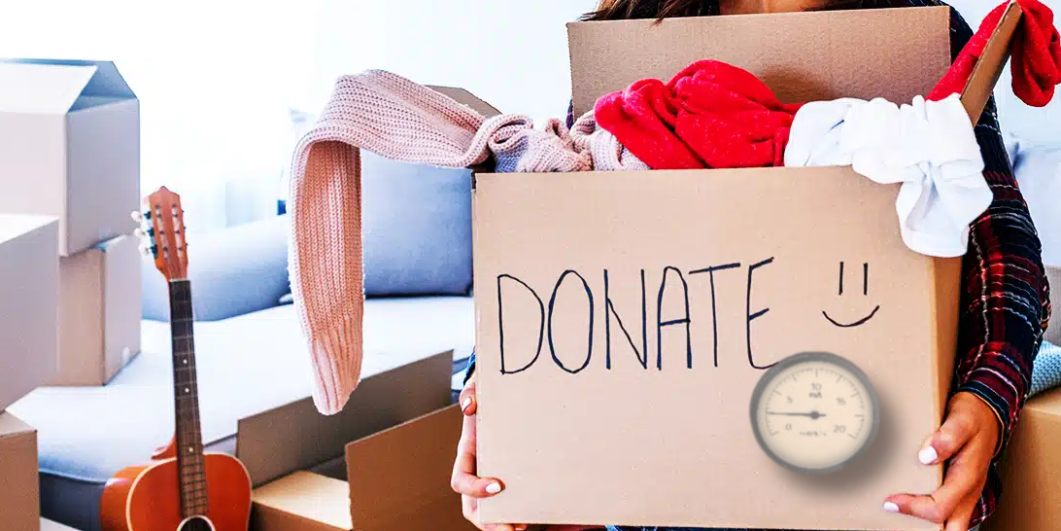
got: 2.5 mA
